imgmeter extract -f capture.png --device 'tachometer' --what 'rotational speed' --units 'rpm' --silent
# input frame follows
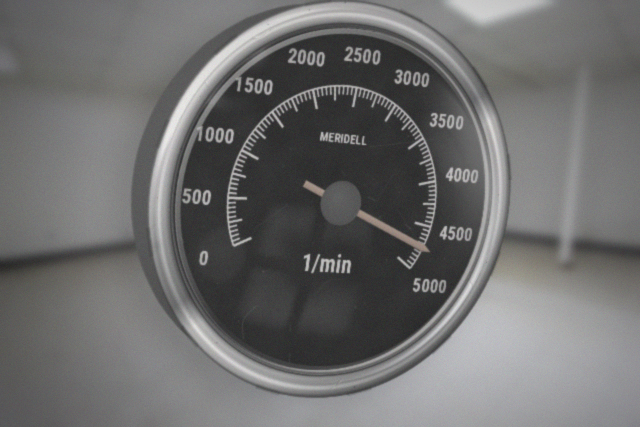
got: 4750 rpm
